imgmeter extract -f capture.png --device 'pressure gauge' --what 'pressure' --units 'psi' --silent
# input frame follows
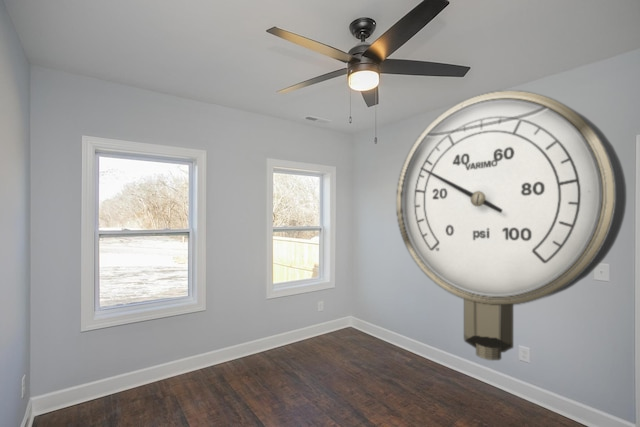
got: 27.5 psi
